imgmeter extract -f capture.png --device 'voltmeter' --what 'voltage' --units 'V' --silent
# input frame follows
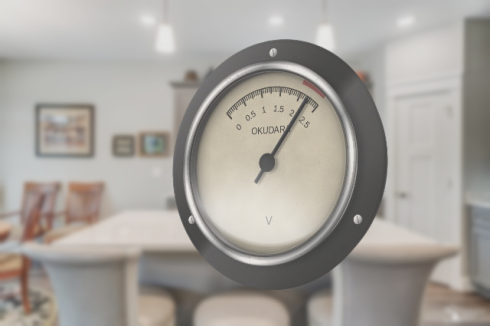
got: 2.25 V
